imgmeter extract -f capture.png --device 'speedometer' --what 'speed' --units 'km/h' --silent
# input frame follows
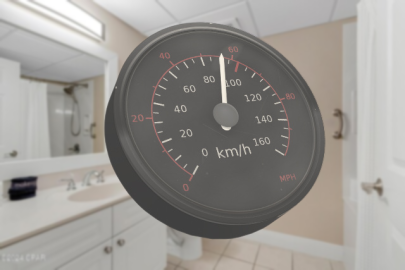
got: 90 km/h
